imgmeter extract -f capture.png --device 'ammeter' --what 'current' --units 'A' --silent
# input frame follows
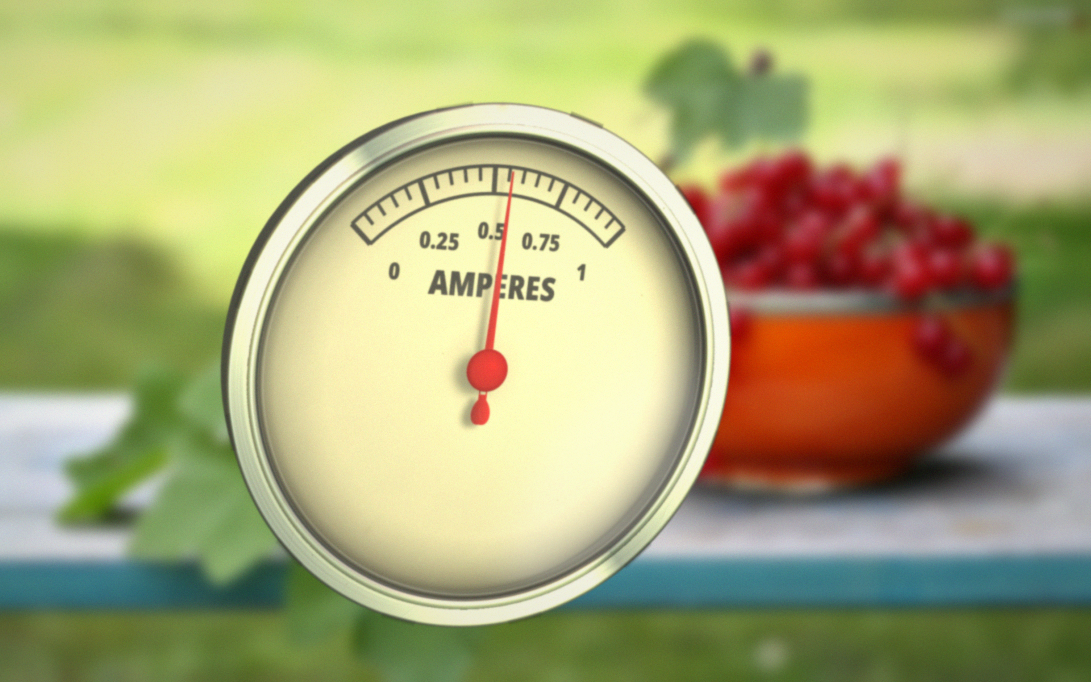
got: 0.55 A
